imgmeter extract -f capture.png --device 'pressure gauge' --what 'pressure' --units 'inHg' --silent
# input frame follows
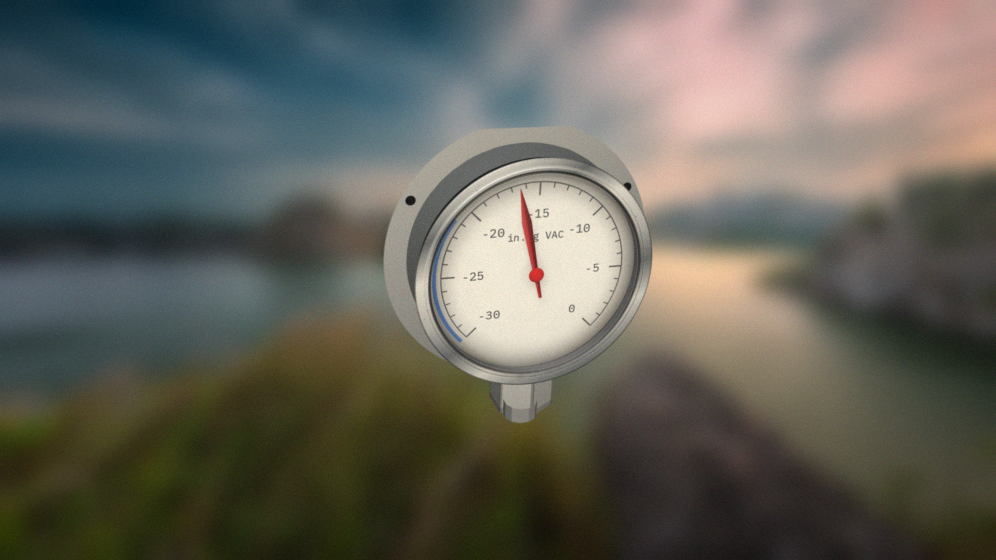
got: -16.5 inHg
